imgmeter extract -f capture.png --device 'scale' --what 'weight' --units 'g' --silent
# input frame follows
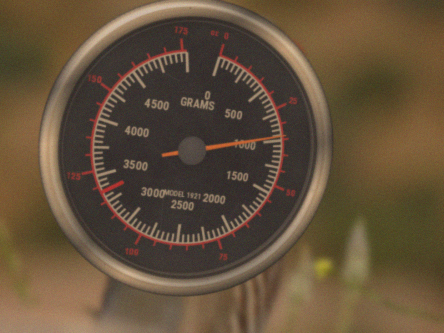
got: 950 g
